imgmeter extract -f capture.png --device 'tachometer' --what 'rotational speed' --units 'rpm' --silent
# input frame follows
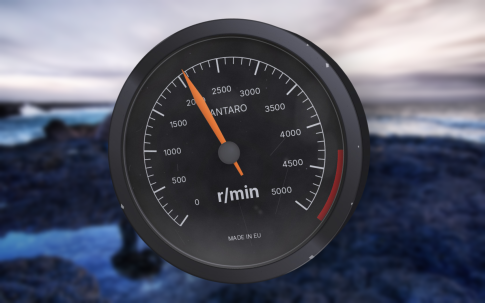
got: 2100 rpm
